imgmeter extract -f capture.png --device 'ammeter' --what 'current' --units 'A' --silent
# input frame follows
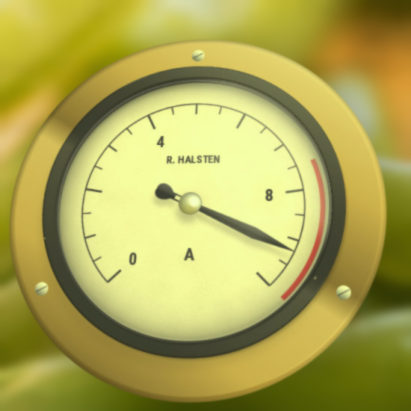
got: 9.25 A
